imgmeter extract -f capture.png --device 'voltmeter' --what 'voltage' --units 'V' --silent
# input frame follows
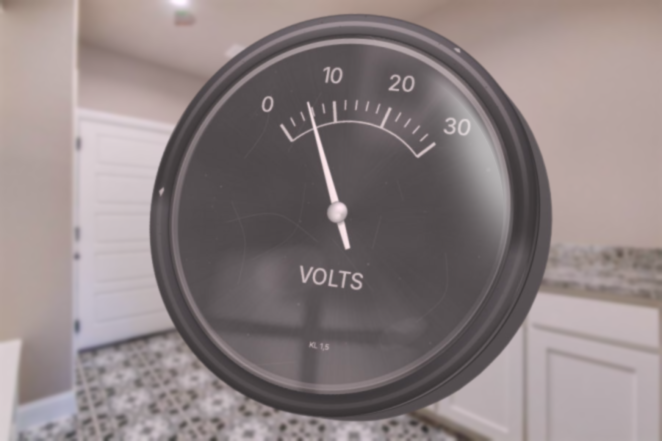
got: 6 V
